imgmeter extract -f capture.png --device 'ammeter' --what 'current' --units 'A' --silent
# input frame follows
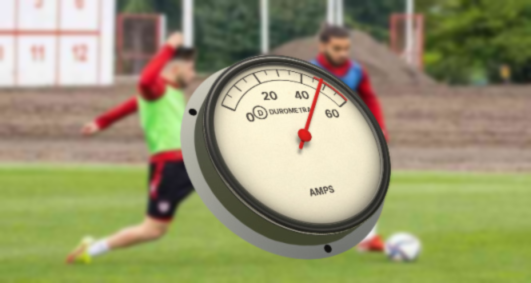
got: 47.5 A
